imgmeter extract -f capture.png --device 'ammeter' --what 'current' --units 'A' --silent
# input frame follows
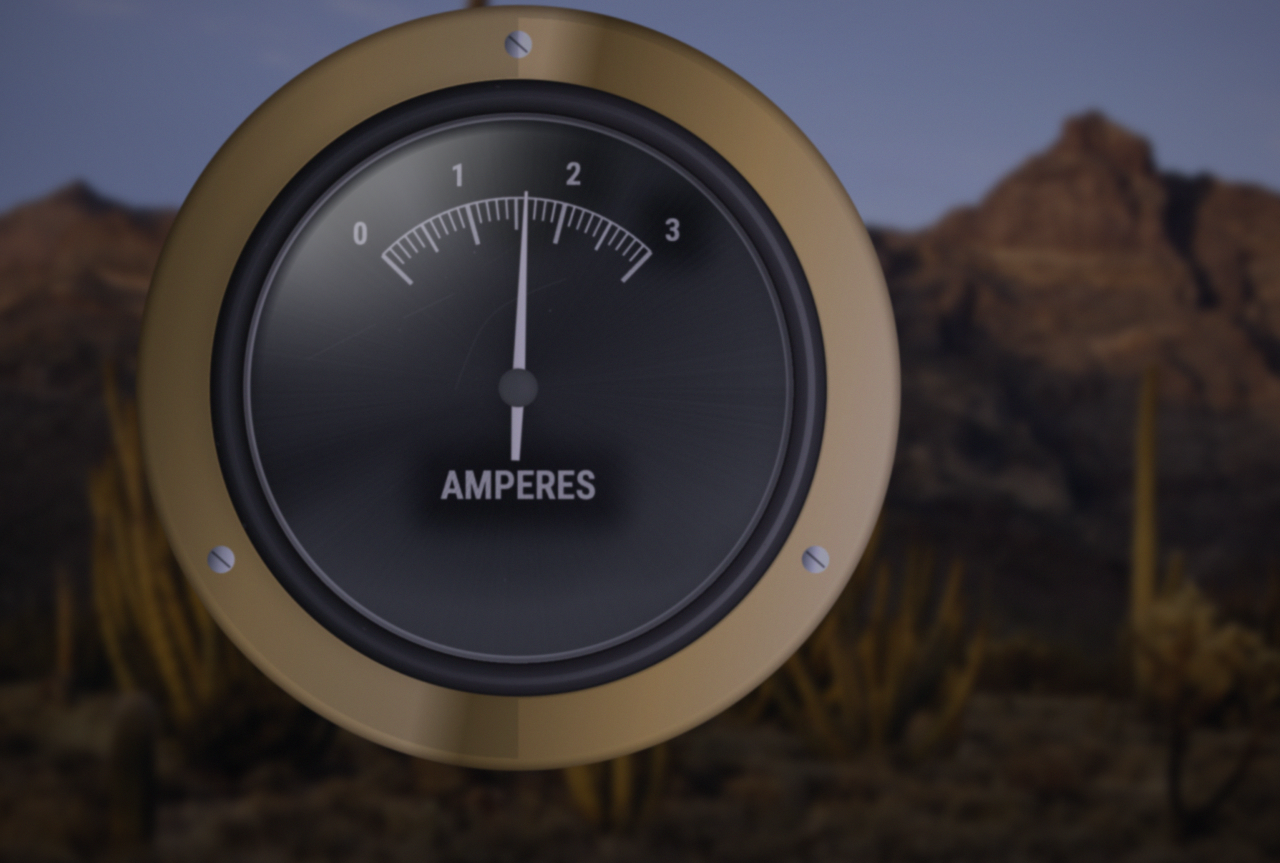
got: 1.6 A
